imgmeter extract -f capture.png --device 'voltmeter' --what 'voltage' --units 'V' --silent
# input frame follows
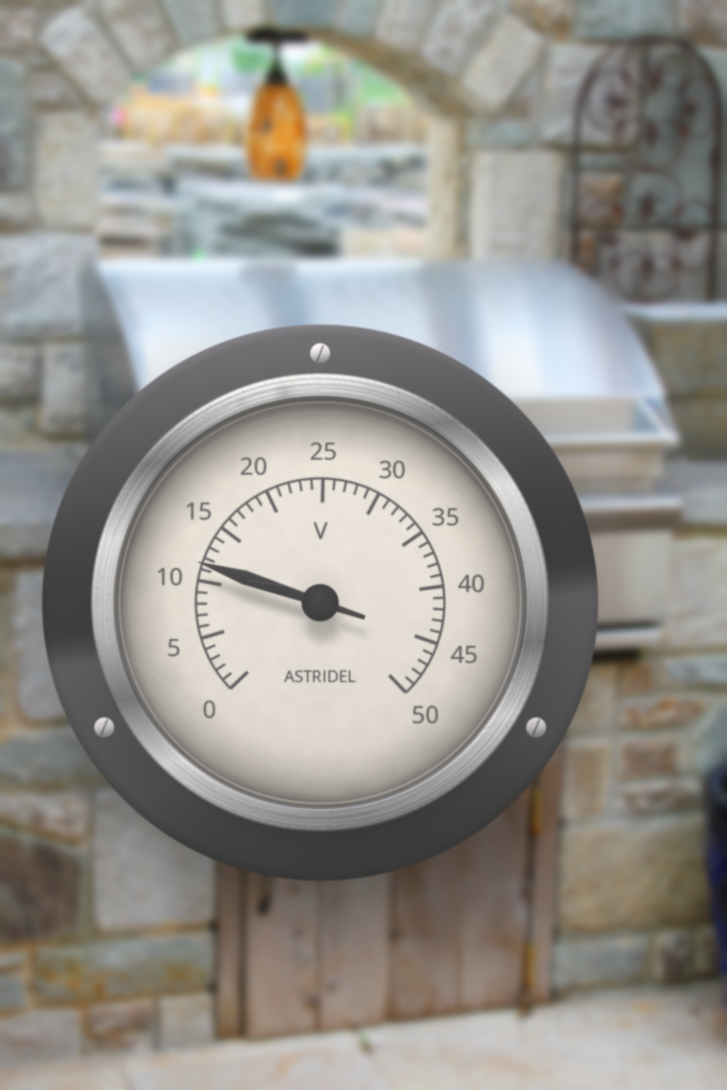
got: 11.5 V
